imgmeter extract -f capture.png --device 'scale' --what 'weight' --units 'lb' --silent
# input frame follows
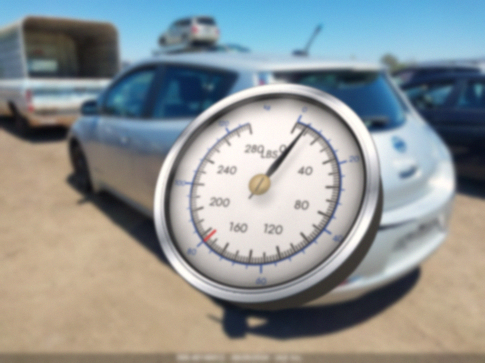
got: 10 lb
